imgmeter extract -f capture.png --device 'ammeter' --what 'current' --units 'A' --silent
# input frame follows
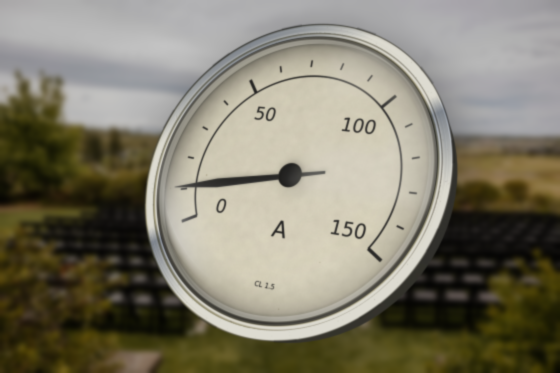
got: 10 A
